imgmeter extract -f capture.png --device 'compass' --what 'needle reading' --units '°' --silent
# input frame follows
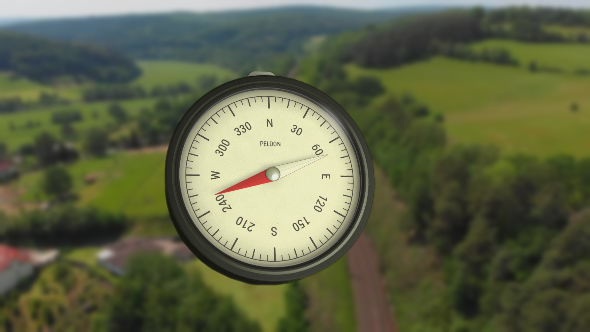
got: 250 °
